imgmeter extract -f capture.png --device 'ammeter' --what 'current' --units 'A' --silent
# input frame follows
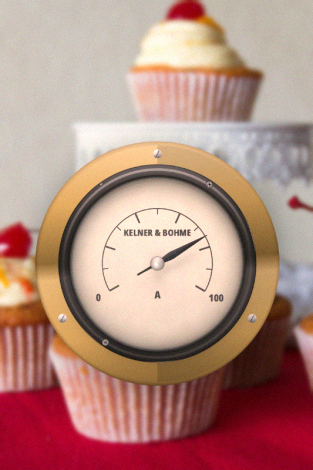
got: 75 A
